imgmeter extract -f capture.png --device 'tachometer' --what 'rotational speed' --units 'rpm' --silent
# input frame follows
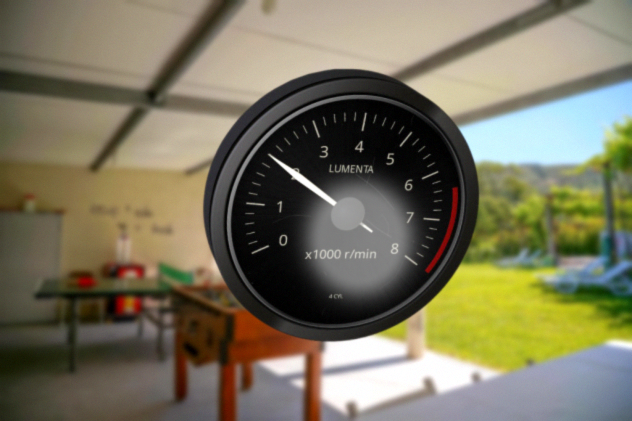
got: 2000 rpm
